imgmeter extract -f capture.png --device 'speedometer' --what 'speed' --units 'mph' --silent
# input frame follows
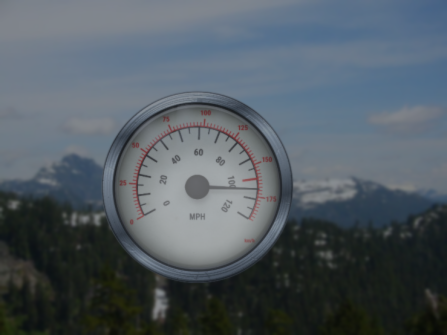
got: 105 mph
